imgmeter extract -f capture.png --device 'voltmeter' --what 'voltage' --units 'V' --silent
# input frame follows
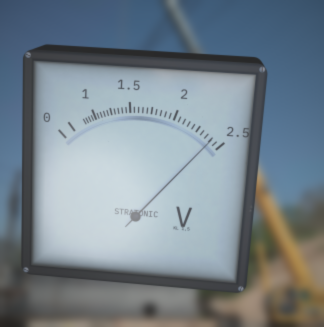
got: 2.4 V
